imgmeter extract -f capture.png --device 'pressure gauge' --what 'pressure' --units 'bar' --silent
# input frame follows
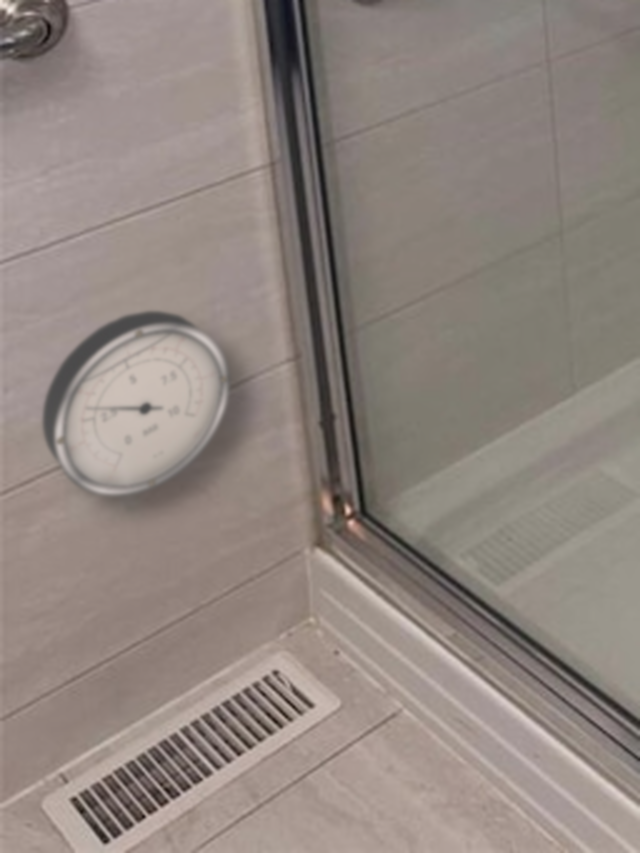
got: 3 bar
